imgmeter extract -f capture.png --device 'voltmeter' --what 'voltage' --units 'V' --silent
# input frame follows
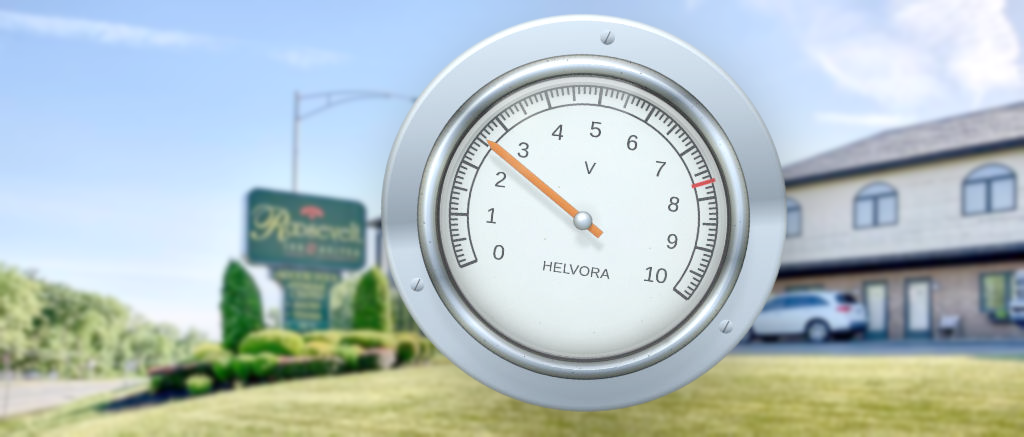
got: 2.6 V
